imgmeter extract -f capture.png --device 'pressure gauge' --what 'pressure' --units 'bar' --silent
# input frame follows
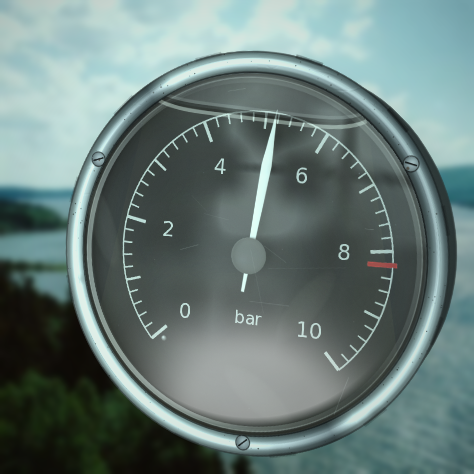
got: 5.2 bar
